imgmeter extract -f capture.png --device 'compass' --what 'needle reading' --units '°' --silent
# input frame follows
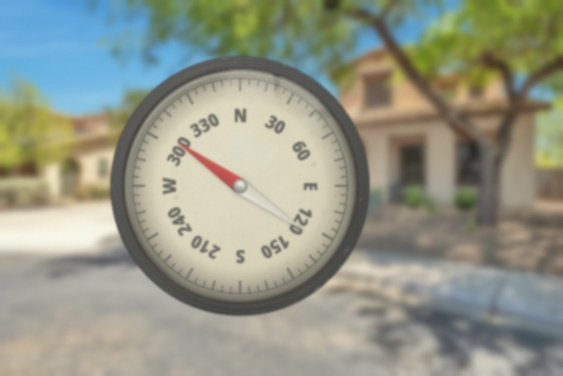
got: 305 °
